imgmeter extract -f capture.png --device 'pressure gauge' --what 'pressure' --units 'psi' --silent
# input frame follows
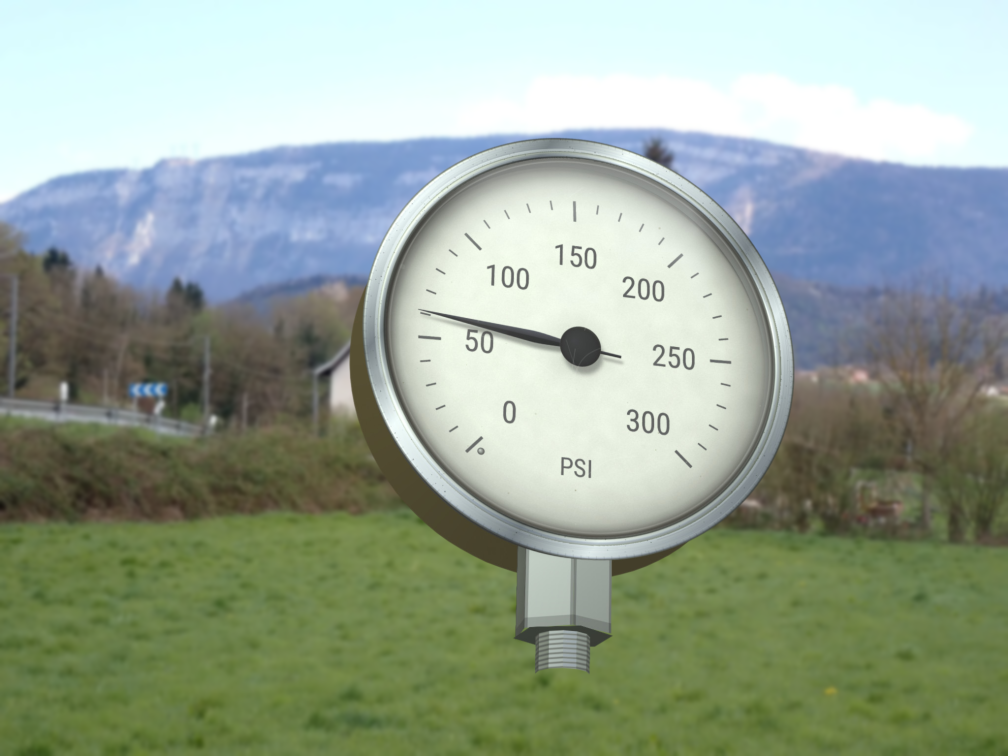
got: 60 psi
